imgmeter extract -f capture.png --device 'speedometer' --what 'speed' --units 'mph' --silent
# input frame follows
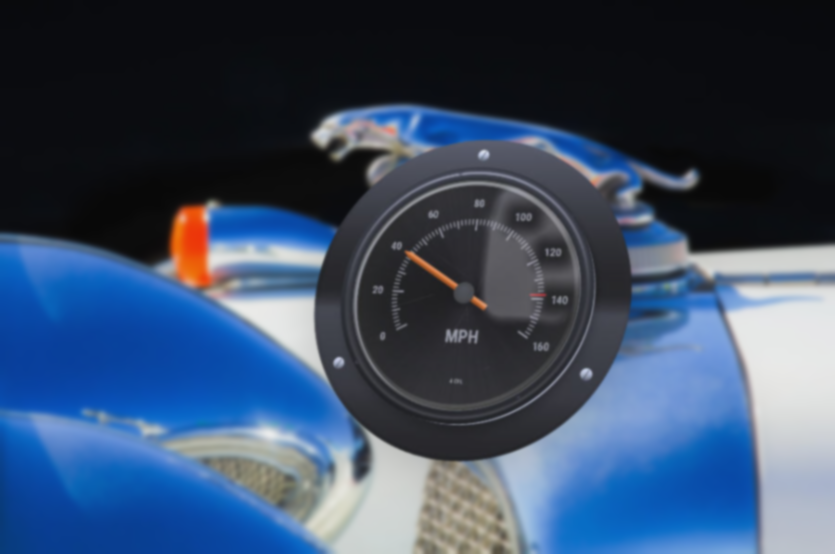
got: 40 mph
